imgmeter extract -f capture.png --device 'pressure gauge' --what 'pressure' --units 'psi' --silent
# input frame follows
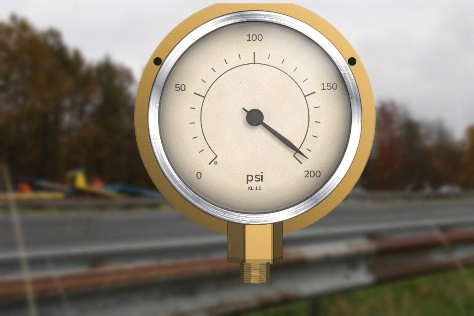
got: 195 psi
